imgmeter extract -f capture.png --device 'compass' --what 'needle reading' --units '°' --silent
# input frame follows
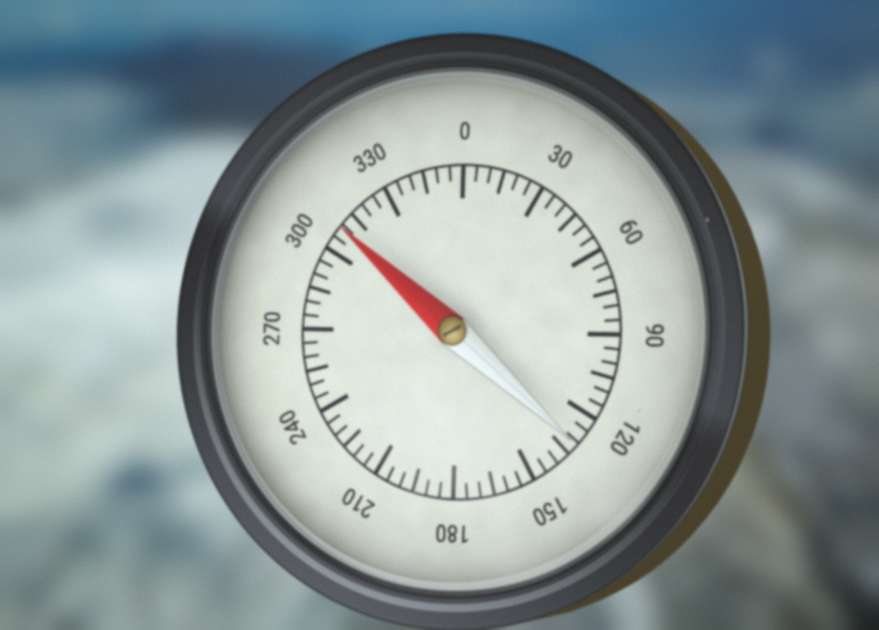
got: 310 °
